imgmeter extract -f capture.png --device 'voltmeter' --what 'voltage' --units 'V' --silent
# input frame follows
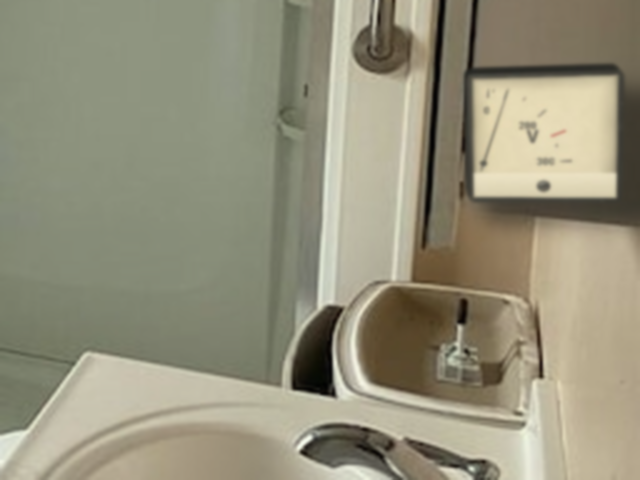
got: 100 V
